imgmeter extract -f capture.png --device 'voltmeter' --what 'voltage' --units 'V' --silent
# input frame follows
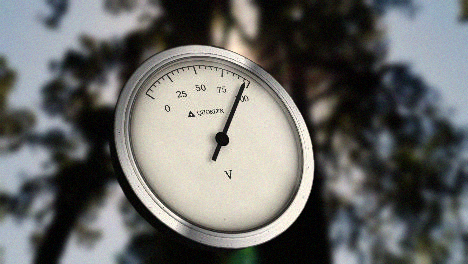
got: 95 V
